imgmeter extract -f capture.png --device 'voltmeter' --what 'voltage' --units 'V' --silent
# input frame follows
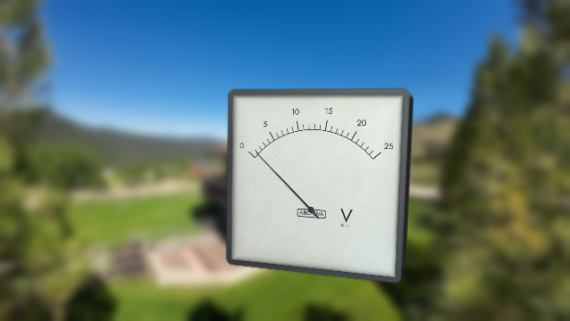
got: 1 V
